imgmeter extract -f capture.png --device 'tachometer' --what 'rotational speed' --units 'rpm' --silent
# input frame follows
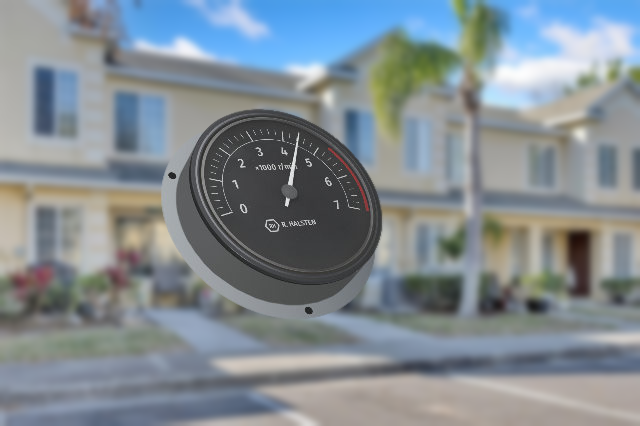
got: 4400 rpm
